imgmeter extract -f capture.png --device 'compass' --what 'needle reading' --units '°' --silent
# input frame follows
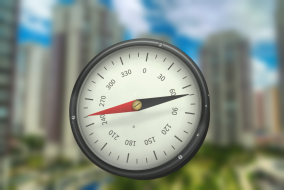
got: 250 °
